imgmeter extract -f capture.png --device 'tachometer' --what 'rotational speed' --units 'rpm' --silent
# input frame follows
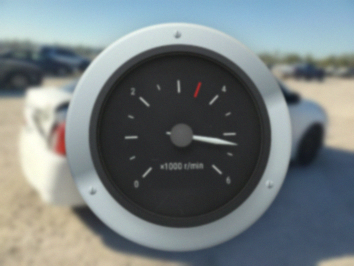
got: 5250 rpm
